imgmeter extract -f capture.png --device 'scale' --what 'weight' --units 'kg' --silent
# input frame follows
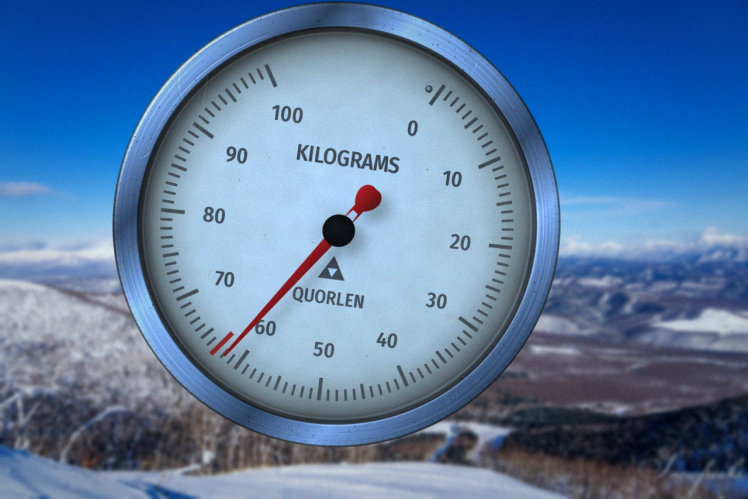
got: 62 kg
